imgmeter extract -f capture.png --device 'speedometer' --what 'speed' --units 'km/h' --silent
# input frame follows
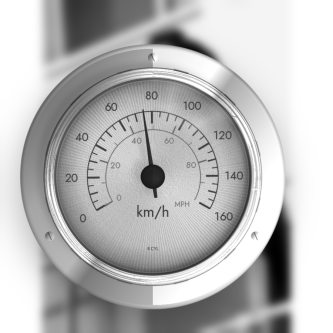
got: 75 km/h
